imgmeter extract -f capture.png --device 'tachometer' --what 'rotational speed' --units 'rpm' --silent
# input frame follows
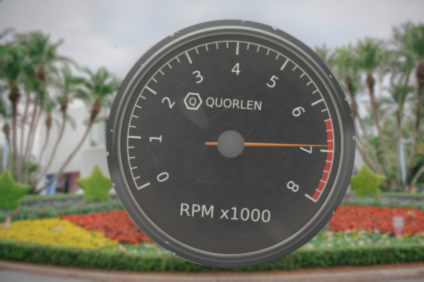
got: 6900 rpm
